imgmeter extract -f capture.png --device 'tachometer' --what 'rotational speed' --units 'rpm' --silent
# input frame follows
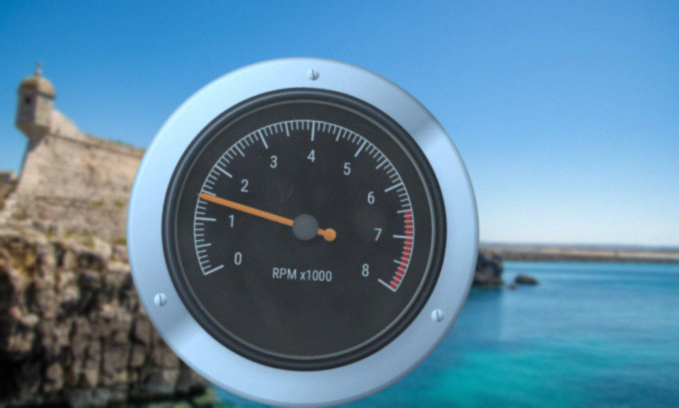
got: 1400 rpm
